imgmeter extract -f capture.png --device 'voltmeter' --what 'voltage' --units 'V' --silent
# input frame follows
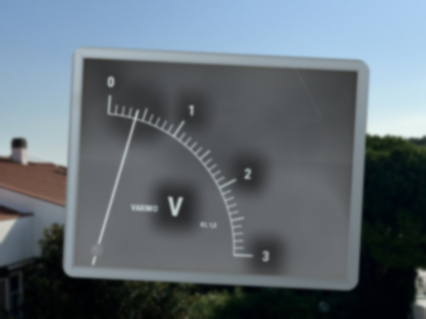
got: 0.4 V
